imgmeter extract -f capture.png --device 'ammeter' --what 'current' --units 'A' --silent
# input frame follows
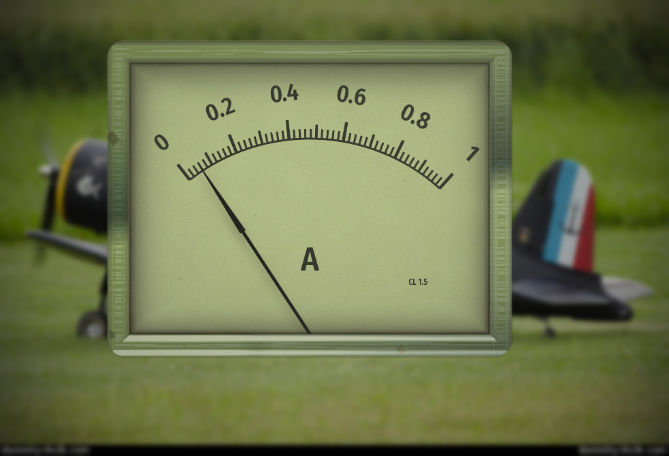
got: 0.06 A
